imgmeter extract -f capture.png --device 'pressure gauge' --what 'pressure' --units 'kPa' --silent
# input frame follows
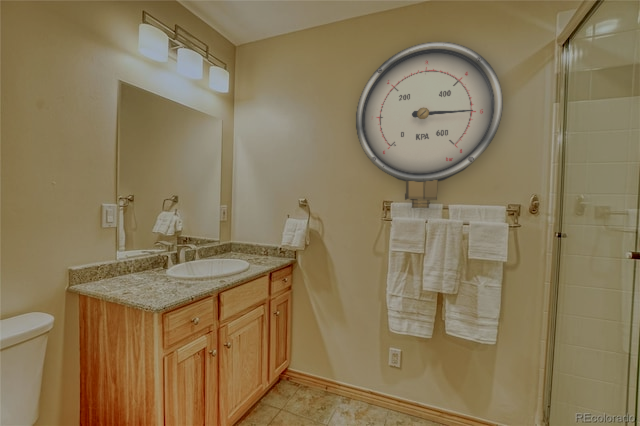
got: 500 kPa
